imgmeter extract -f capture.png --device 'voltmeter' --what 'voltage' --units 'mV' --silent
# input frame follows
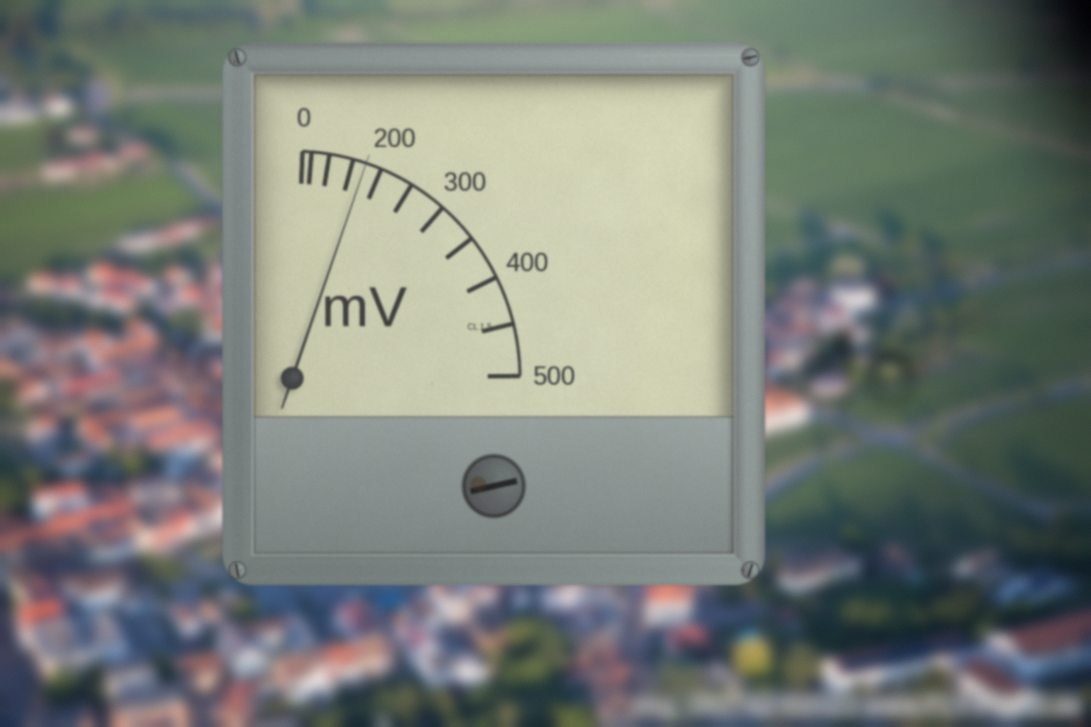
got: 175 mV
